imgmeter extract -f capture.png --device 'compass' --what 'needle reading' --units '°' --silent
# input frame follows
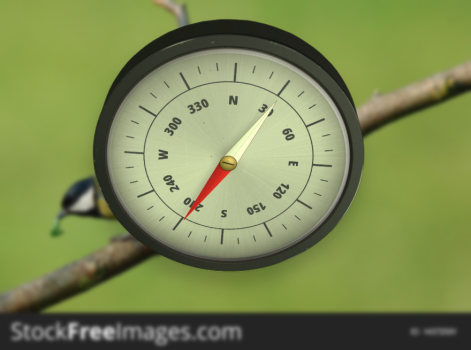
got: 210 °
